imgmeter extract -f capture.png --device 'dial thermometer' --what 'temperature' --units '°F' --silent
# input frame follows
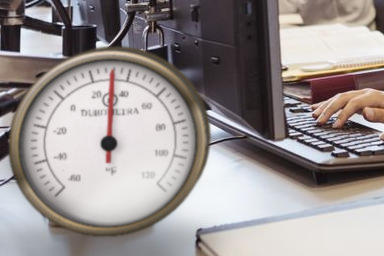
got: 32 °F
